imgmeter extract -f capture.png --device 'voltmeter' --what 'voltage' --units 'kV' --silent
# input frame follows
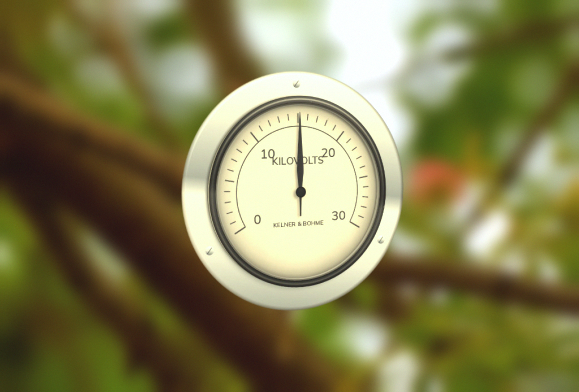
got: 15 kV
